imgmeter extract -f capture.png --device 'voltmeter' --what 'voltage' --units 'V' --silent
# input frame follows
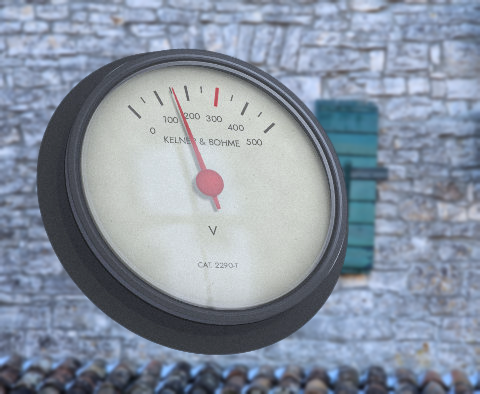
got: 150 V
